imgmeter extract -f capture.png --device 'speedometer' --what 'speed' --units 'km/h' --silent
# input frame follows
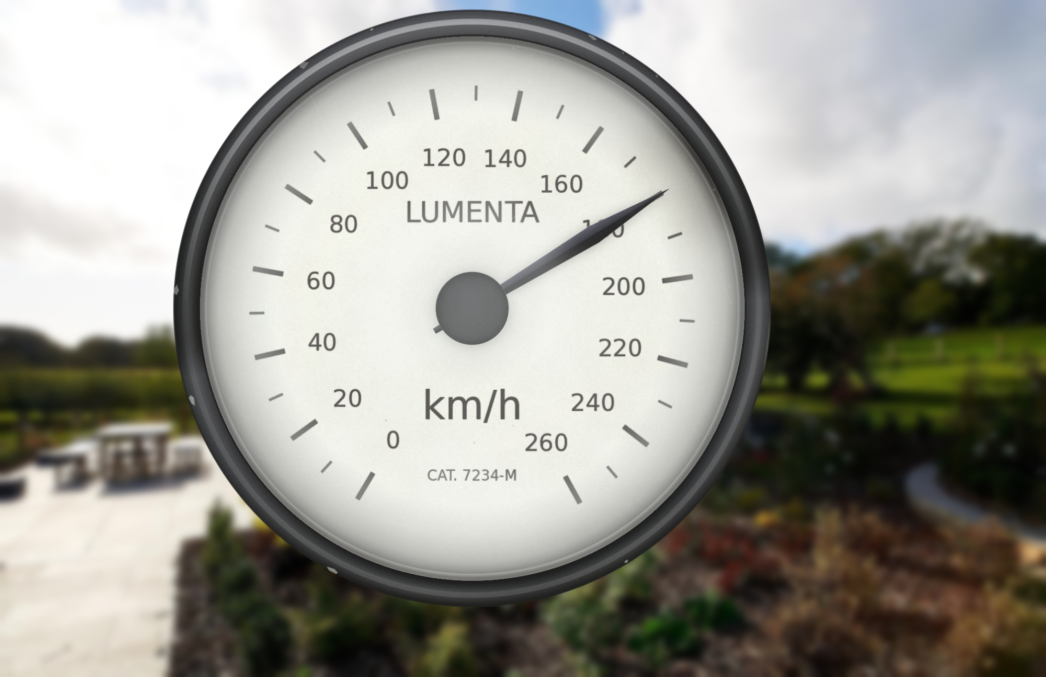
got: 180 km/h
